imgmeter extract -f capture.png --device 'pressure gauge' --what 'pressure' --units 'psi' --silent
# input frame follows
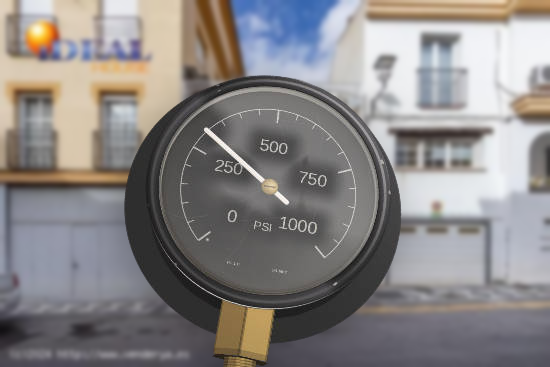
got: 300 psi
